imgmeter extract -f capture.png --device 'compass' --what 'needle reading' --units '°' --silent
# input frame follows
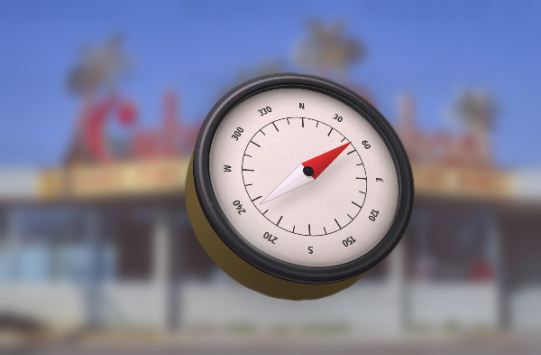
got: 52.5 °
